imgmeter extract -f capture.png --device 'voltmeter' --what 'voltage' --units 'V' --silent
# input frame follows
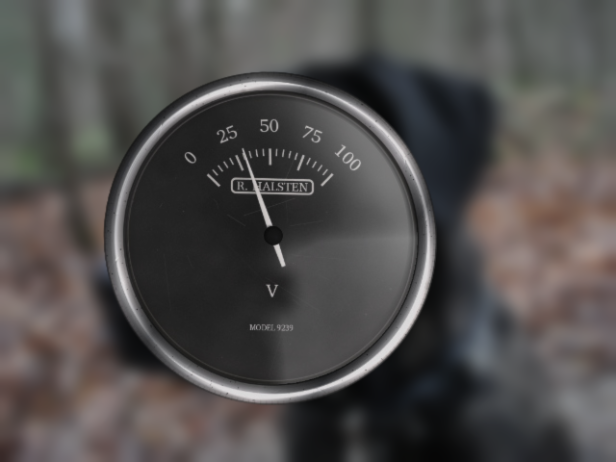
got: 30 V
